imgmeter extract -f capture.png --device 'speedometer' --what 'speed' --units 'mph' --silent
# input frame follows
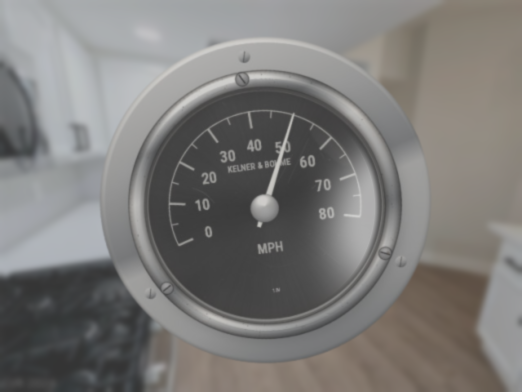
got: 50 mph
